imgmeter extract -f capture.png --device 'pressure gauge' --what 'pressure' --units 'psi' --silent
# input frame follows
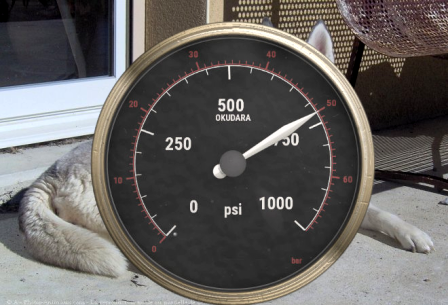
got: 725 psi
